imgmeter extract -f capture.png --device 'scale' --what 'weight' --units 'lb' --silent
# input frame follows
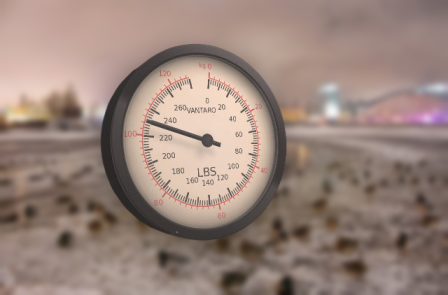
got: 230 lb
